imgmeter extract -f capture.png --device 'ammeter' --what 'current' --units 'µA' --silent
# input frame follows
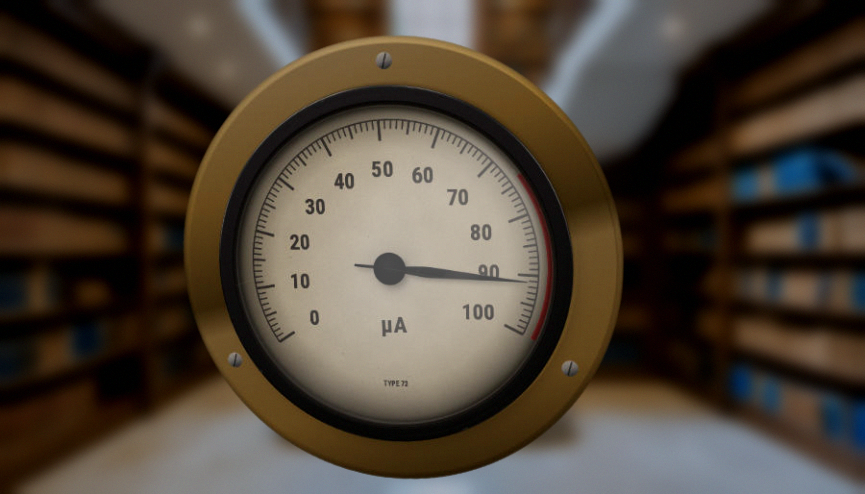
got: 91 µA
